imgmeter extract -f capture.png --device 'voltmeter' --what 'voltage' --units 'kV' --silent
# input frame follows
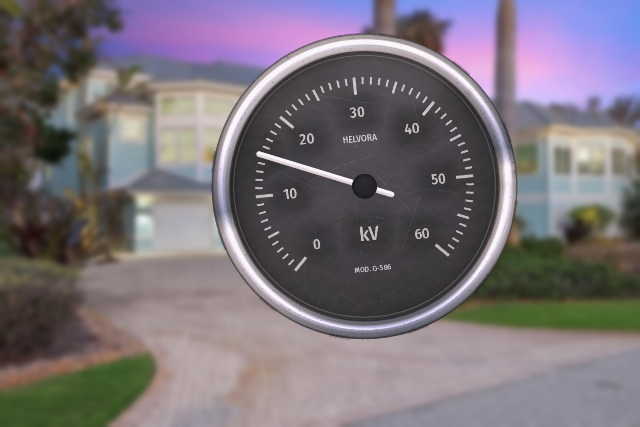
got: 15 kV
